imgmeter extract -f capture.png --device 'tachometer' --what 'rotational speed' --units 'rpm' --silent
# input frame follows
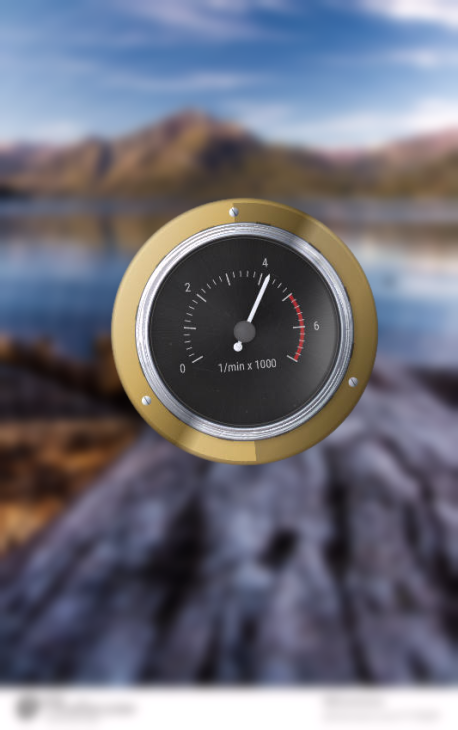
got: 4200 rpm
